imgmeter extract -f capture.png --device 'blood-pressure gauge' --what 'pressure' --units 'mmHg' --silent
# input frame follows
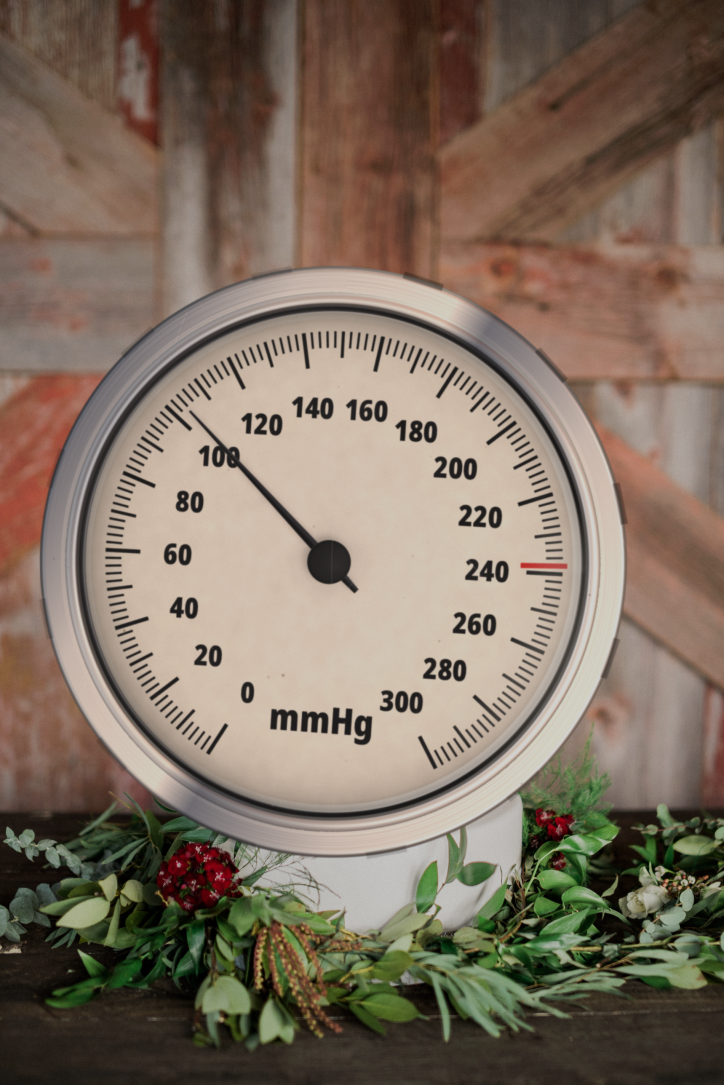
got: 104 mmHg
